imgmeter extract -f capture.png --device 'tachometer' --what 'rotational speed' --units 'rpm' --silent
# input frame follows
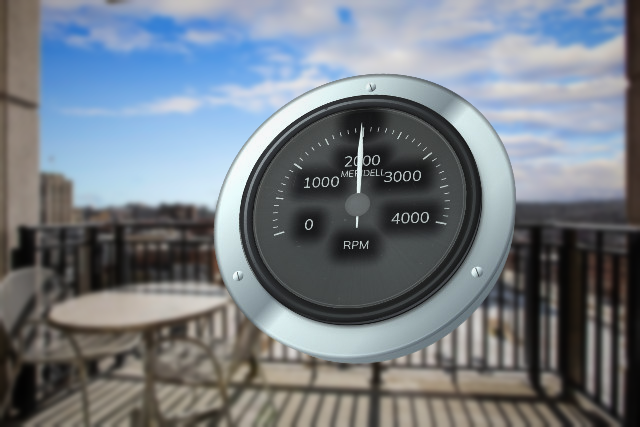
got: 2000 rpm
